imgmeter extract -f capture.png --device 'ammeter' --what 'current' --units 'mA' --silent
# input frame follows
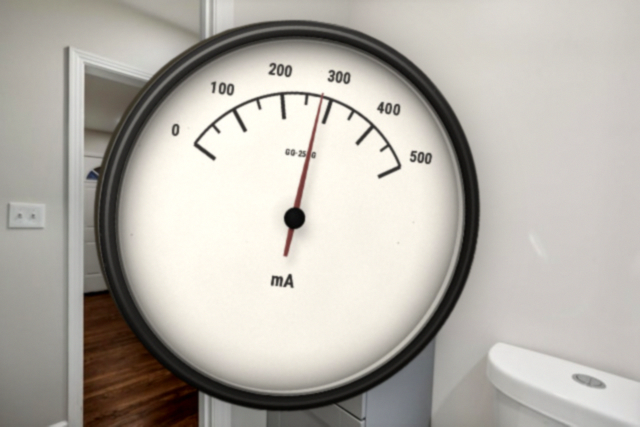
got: 275 mA
